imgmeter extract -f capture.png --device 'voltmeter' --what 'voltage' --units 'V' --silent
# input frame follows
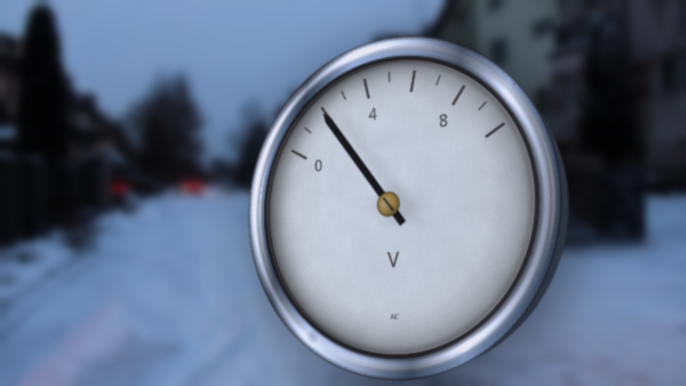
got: 2 V
